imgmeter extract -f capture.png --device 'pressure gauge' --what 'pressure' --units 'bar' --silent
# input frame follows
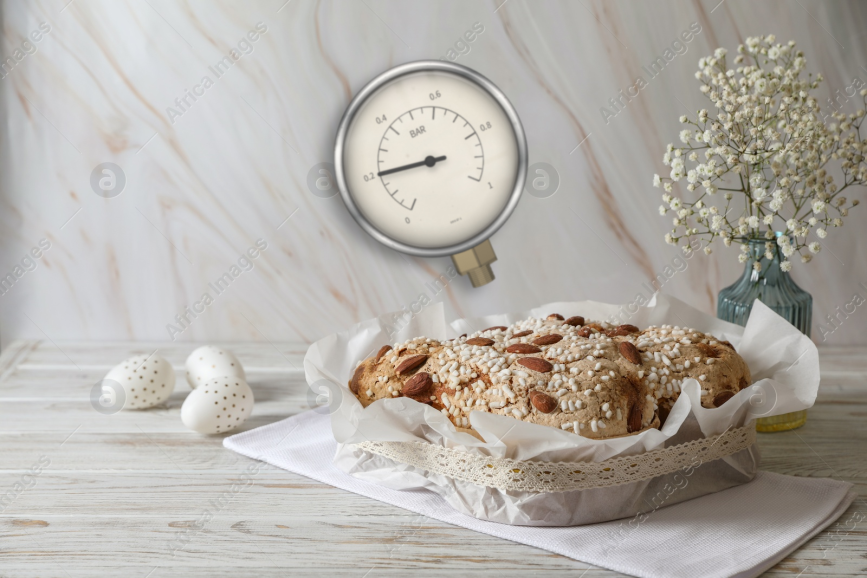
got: 0.2 bar
